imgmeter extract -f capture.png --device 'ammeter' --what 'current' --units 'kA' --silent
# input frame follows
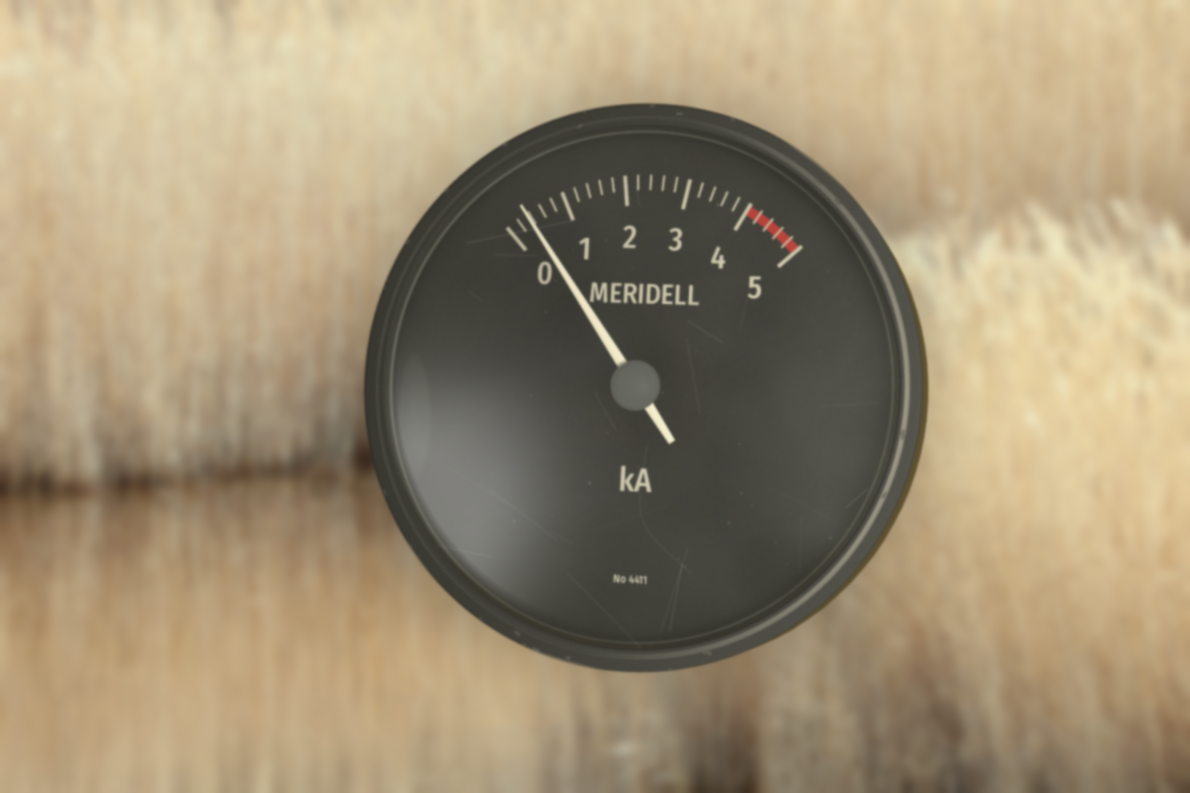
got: 0.4 kA
